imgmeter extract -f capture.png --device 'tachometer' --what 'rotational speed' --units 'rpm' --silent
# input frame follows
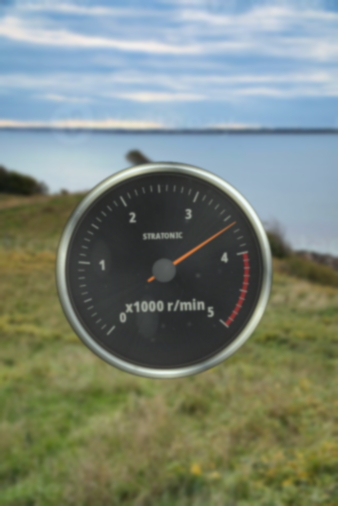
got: 3600 rpm
